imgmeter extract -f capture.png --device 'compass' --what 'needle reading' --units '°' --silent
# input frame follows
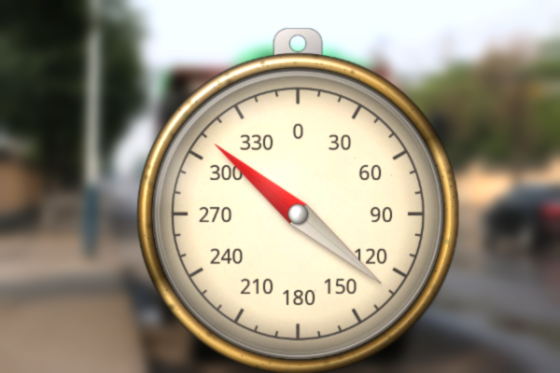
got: 310 °
